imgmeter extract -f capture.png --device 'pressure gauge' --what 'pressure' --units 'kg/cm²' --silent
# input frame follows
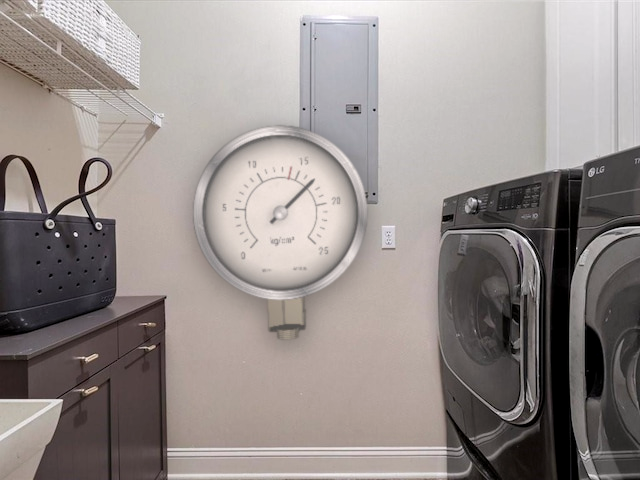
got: 17 kg/cm²
